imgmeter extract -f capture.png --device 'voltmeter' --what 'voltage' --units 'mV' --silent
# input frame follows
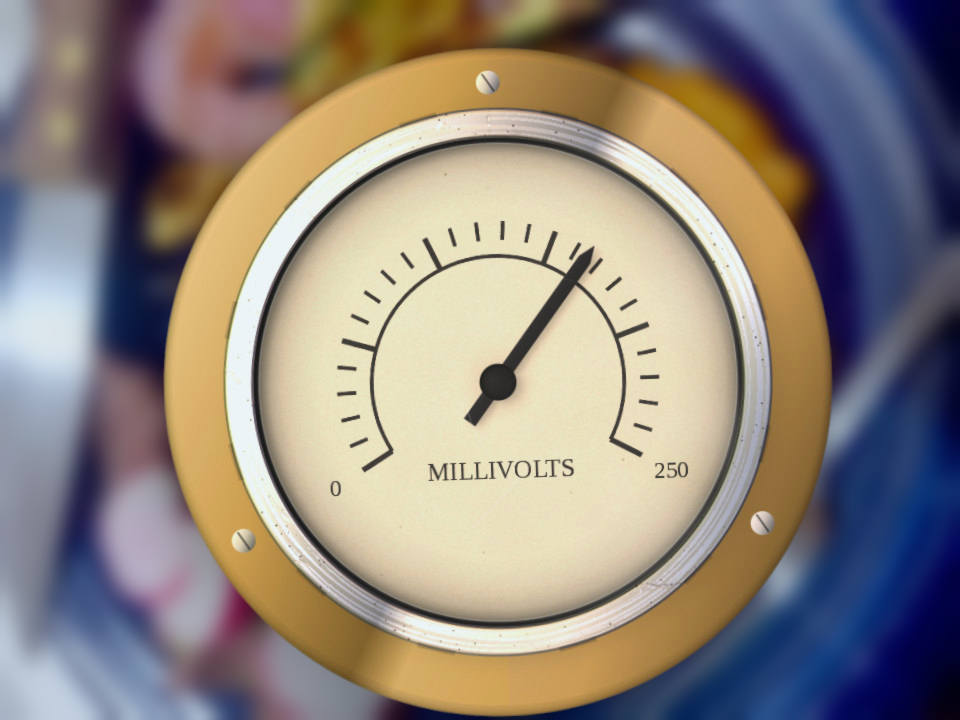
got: 165 mV
